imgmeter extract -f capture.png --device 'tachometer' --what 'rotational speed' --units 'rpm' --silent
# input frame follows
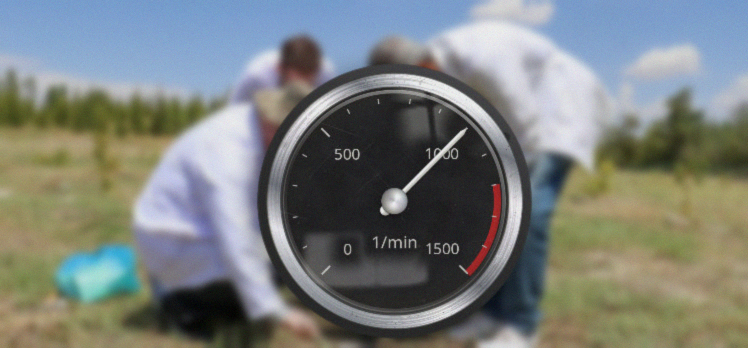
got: 1000 rpm
